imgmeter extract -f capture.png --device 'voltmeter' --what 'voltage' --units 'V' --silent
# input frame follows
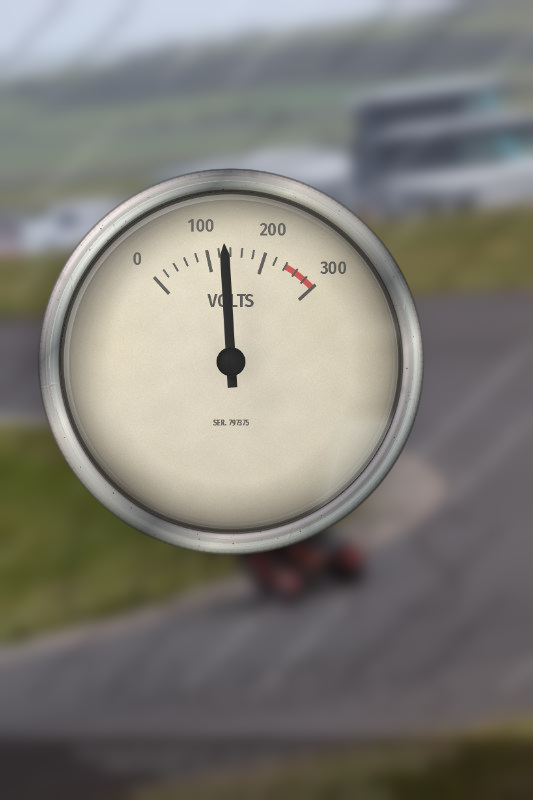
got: 130 V
